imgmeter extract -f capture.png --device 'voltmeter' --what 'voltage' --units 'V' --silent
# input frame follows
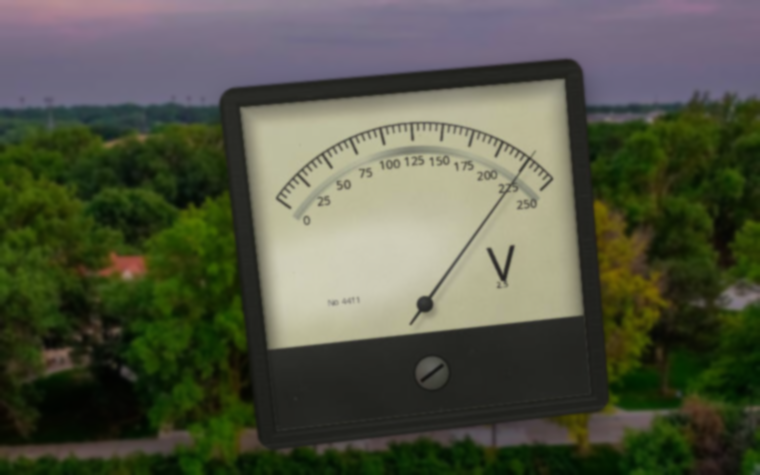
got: 225 V
